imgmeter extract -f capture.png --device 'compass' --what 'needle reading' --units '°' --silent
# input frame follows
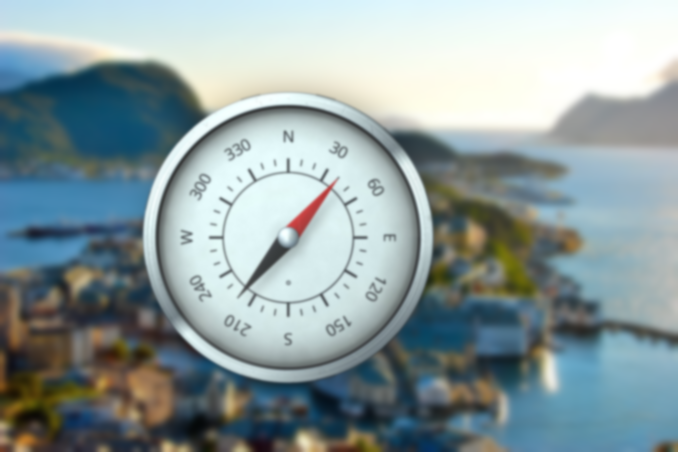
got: 40 °
